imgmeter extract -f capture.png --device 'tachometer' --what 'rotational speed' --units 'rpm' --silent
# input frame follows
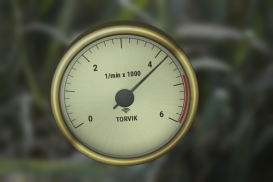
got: 4200 rpm
